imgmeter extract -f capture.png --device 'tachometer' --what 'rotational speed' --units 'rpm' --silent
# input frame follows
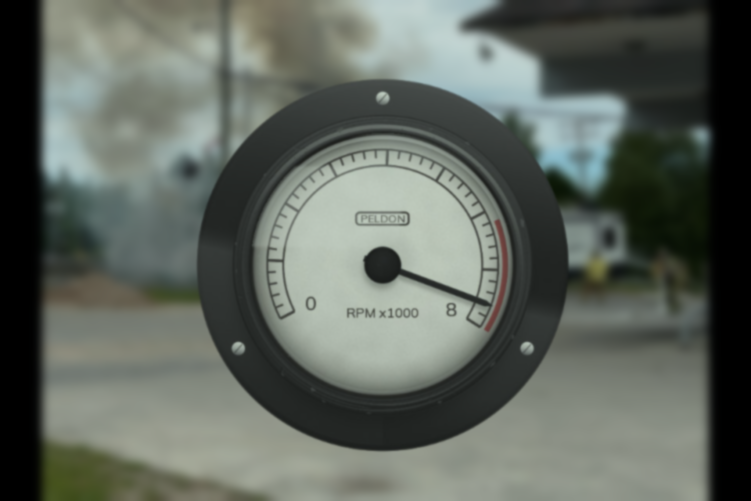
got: 7600 rpm
